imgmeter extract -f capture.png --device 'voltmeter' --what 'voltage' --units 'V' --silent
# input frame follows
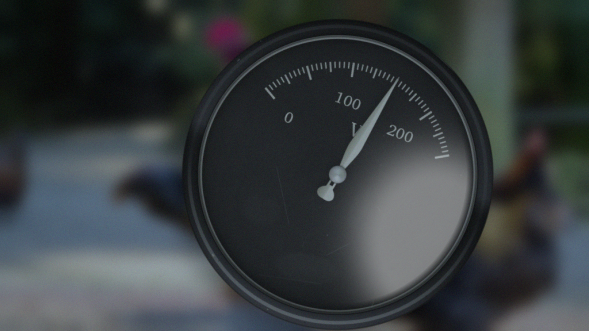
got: 150 V
